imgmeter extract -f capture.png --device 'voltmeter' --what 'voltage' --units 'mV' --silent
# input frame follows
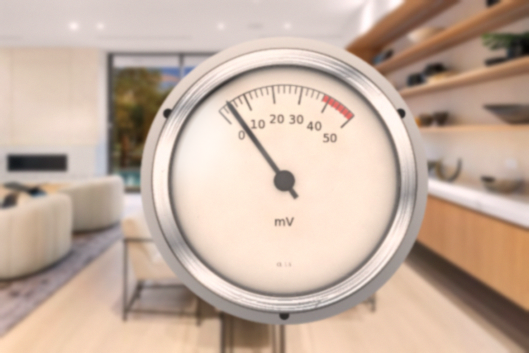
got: 4 mV
